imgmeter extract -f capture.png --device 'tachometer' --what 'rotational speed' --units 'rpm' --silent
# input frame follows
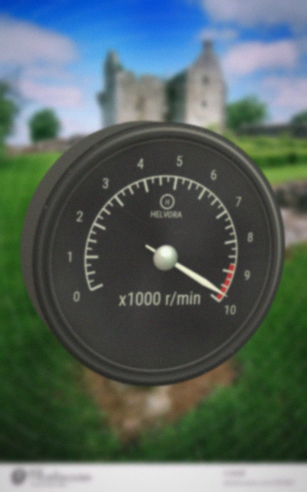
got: 9750 rpm
